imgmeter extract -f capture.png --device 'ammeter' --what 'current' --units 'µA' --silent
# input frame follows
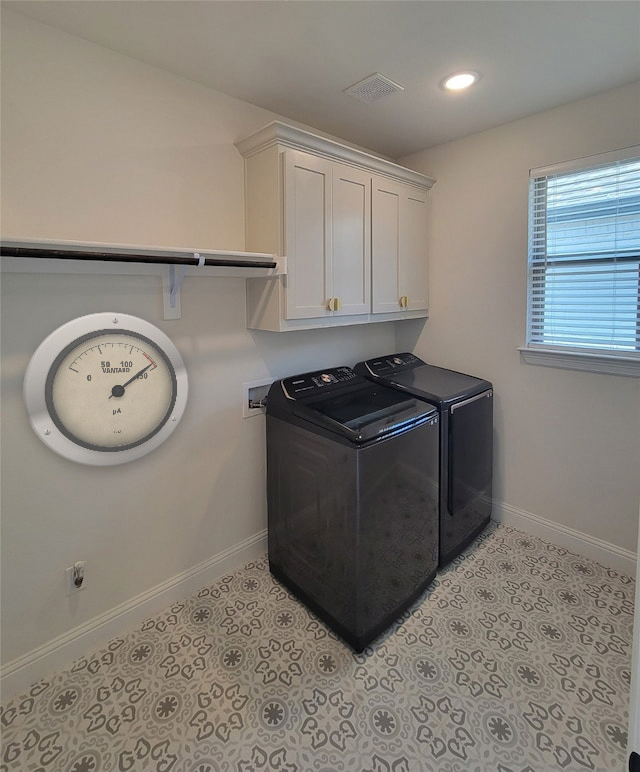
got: 140 µA
